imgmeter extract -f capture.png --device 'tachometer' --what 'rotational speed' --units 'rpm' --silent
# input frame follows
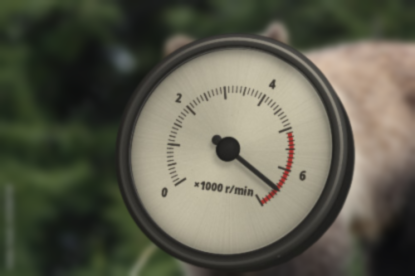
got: 6500 rpm
